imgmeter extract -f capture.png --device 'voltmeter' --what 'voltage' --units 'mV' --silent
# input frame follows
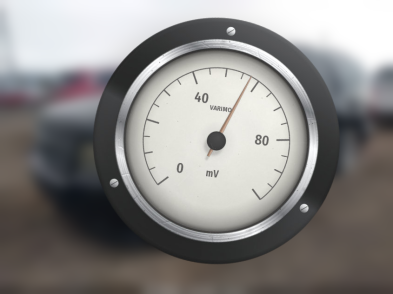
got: 57.5 mV
